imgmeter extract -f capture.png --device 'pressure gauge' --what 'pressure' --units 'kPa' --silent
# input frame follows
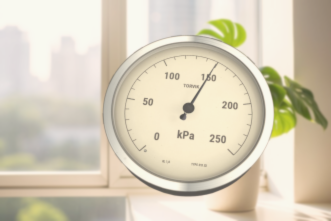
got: 150 kPa
